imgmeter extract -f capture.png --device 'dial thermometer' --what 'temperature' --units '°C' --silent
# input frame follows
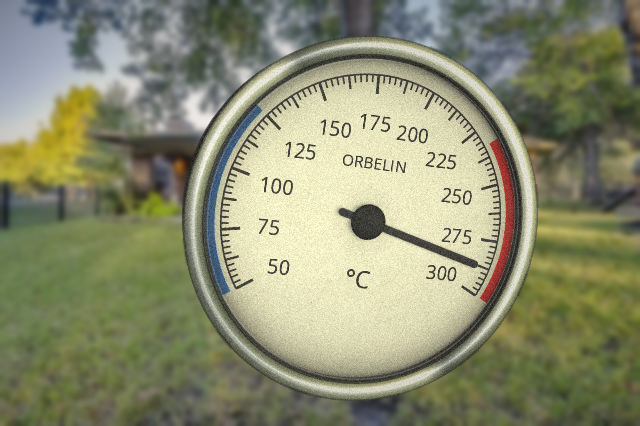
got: 287.5 °C
